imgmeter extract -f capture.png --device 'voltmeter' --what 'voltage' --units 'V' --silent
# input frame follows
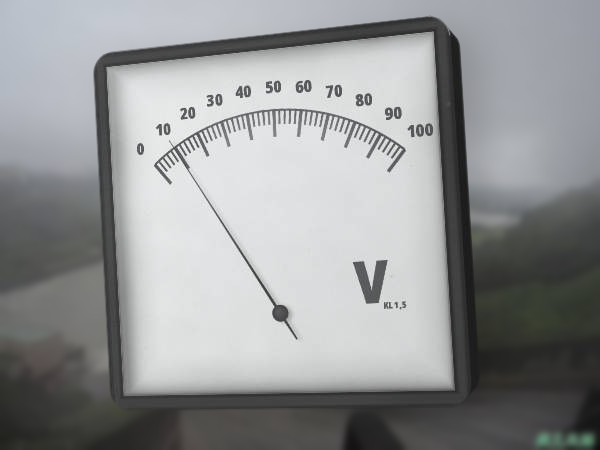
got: 10 V
